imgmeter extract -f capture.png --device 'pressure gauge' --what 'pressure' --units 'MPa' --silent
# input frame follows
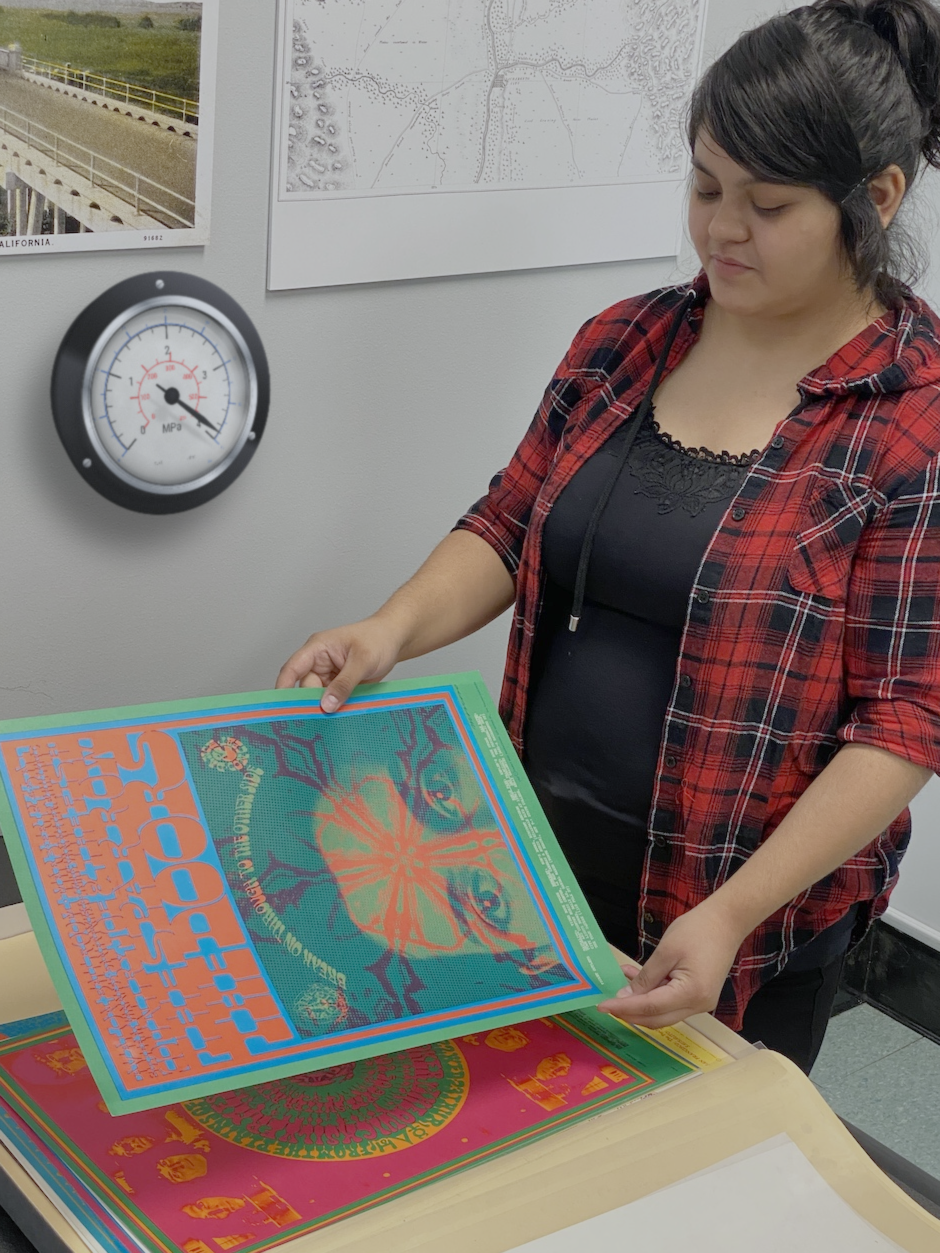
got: 3.9 MPa
